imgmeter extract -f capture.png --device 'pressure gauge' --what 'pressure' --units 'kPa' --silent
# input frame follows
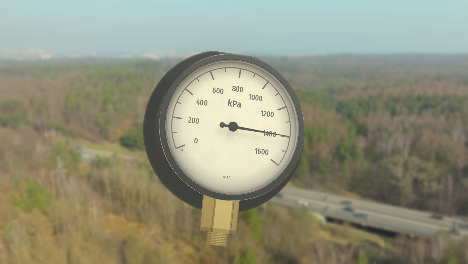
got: 1400 kPa
